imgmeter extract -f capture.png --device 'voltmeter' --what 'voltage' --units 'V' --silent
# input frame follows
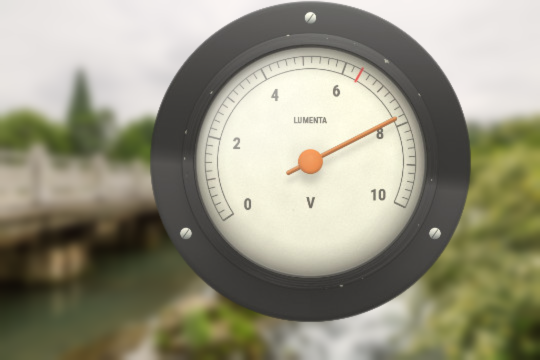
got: 7.8 V
